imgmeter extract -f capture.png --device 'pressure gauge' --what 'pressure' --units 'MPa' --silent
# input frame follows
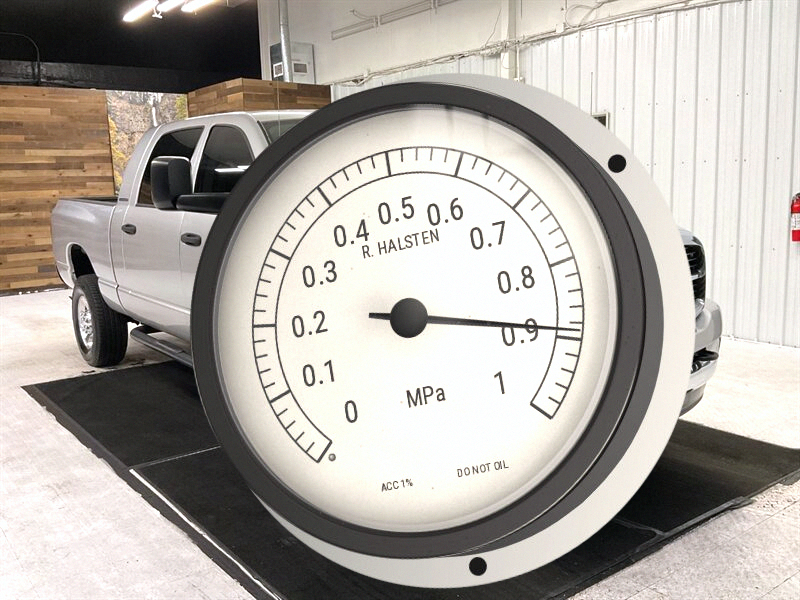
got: 0.89 MPa
